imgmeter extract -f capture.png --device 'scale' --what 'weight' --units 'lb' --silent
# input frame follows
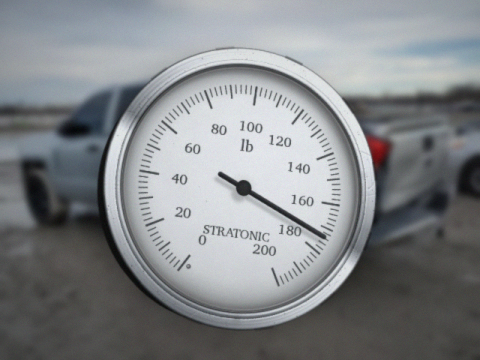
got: 174 lb
